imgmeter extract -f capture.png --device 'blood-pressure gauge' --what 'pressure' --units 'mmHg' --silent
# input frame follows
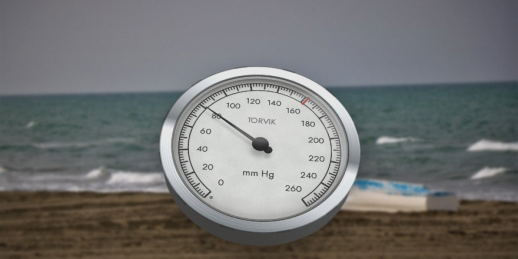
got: 80 mmHg
